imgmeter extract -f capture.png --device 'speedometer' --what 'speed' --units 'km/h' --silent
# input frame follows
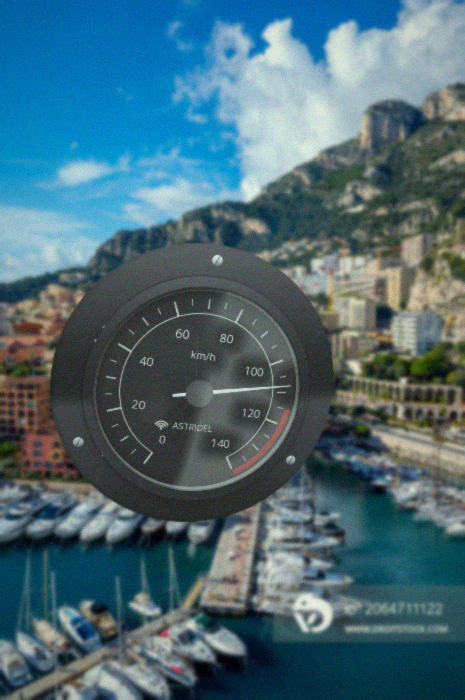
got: 107.5 km/h
